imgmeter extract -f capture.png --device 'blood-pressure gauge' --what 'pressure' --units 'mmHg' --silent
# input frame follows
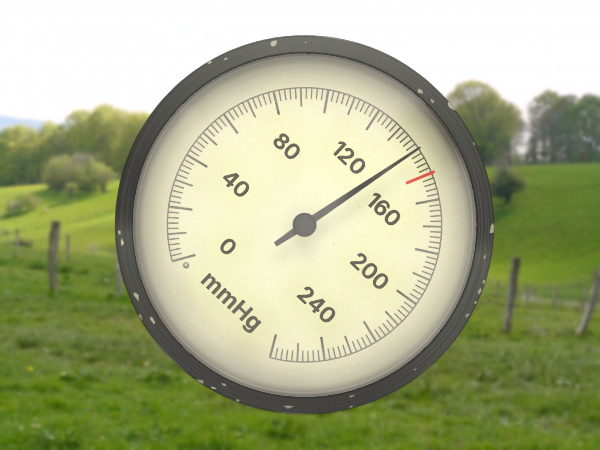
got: 140 mmHg
